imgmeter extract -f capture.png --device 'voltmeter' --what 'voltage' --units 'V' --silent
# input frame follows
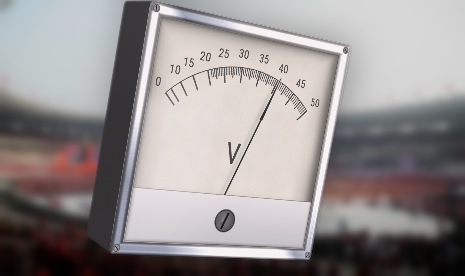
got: 40 V
